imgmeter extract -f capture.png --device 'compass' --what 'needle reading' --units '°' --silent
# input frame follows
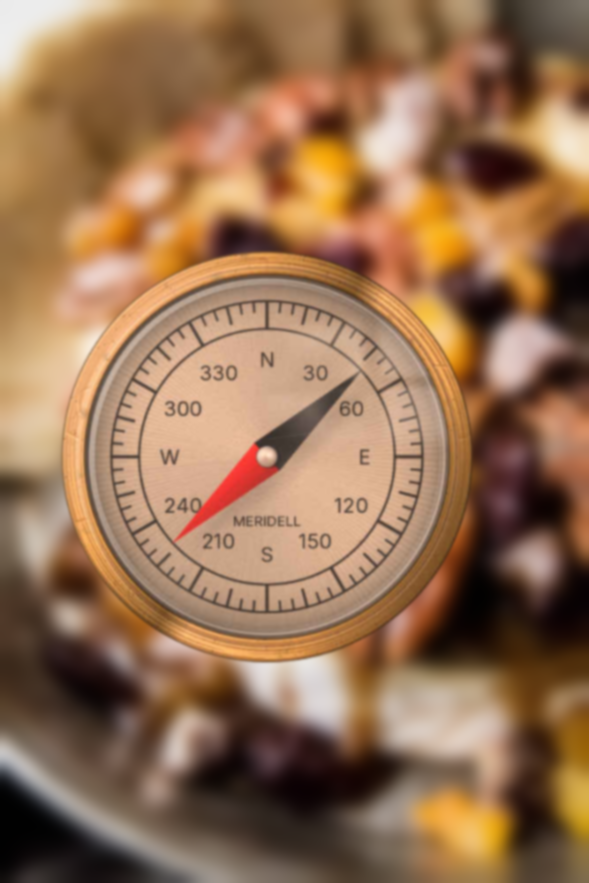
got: 227.5 °
